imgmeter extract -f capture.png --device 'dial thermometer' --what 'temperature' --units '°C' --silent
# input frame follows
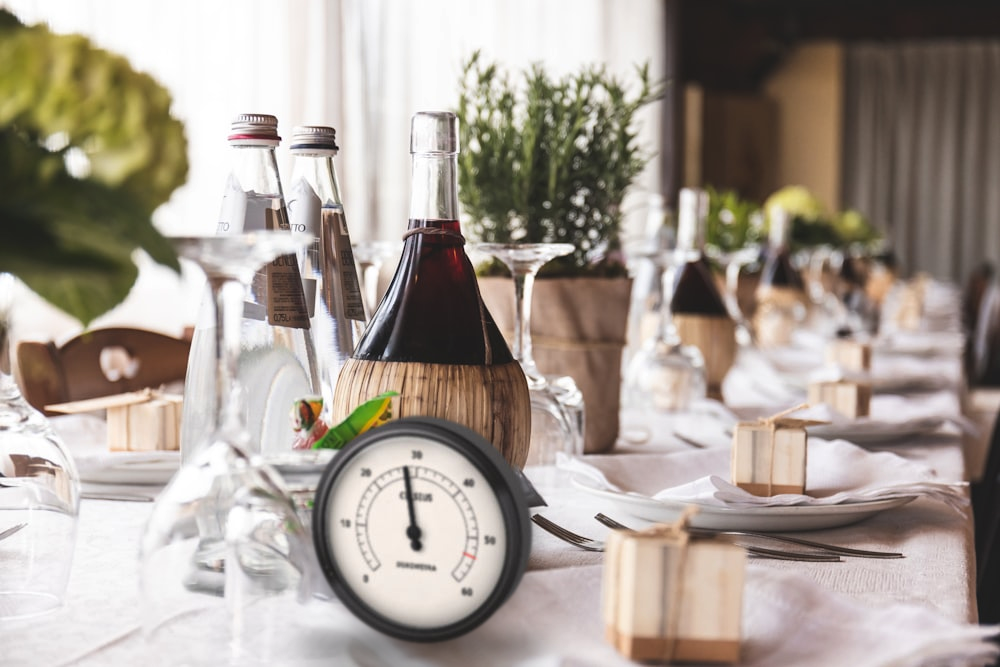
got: 28 °C
